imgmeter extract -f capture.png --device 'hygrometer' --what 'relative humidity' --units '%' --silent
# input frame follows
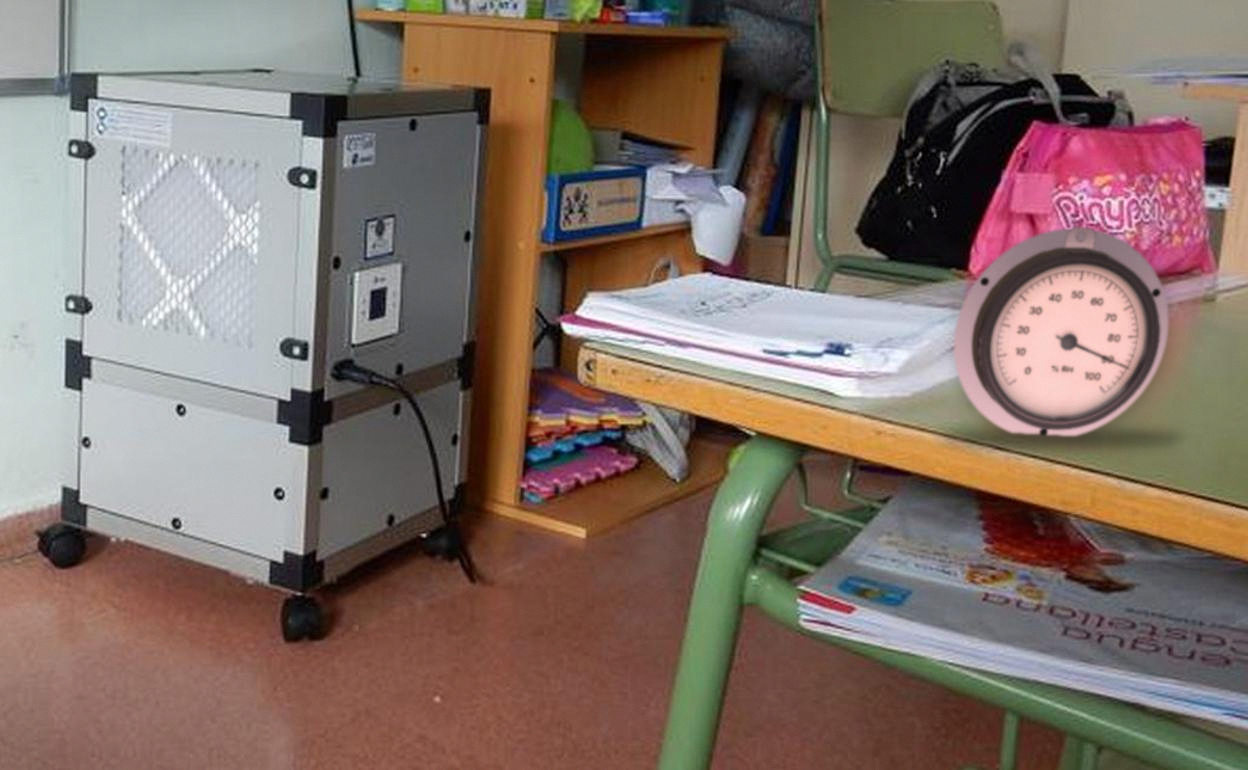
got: 90 %
